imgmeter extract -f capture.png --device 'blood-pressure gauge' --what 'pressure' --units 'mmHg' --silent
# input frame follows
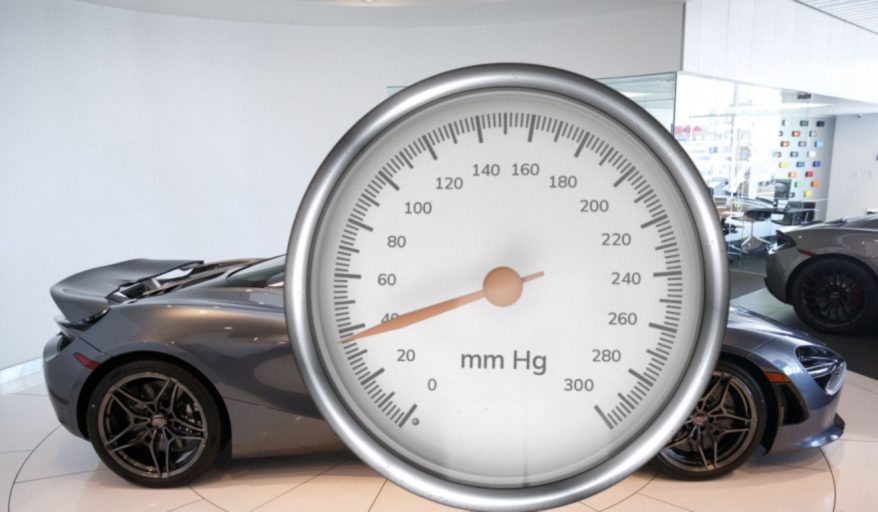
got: 36 mmHg
